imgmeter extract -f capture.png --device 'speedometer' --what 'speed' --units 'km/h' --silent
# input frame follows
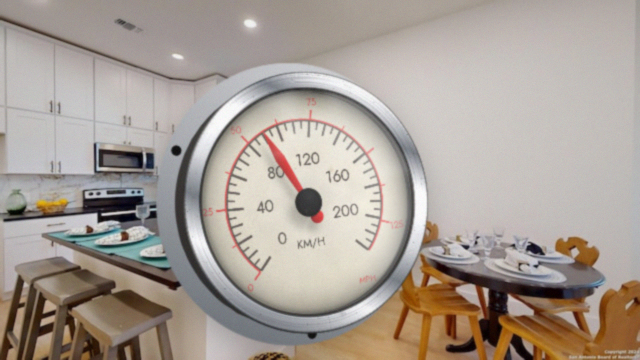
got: 90 km/h
